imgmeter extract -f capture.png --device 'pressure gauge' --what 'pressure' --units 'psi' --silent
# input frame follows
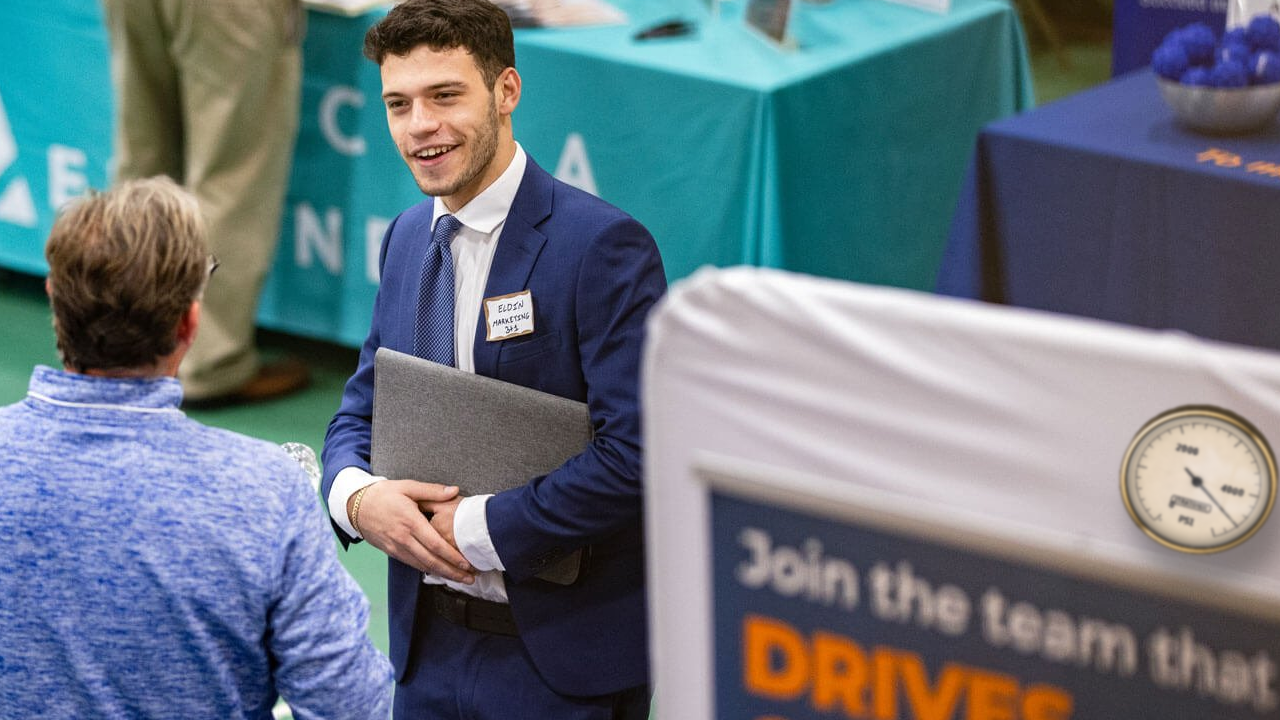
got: 4600 psi
